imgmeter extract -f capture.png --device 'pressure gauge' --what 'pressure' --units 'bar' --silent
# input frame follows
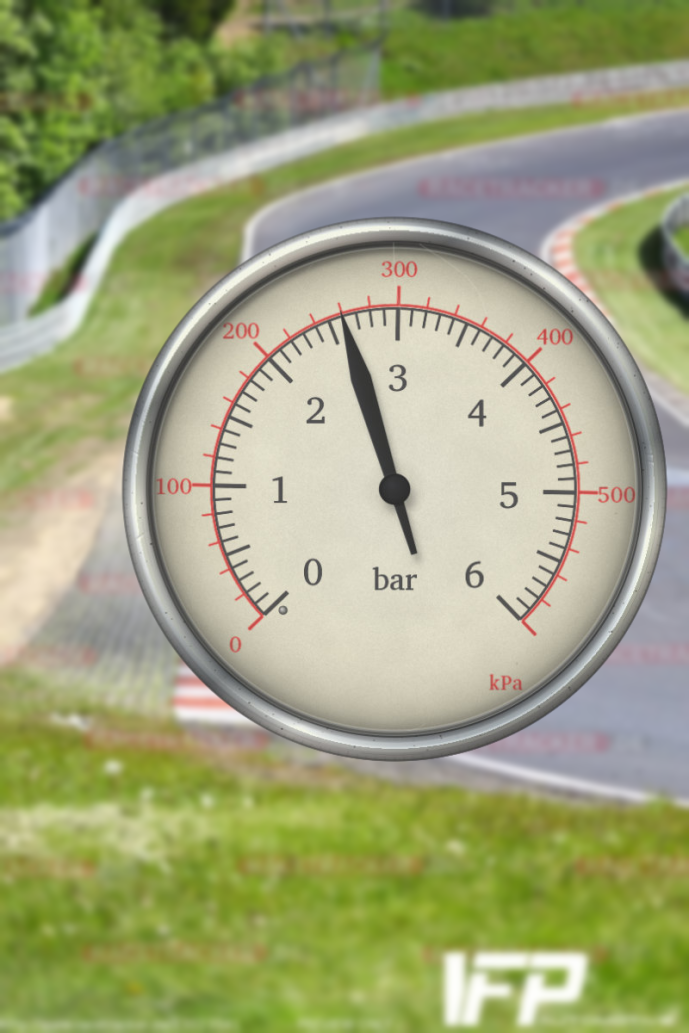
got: 2.6 bar
